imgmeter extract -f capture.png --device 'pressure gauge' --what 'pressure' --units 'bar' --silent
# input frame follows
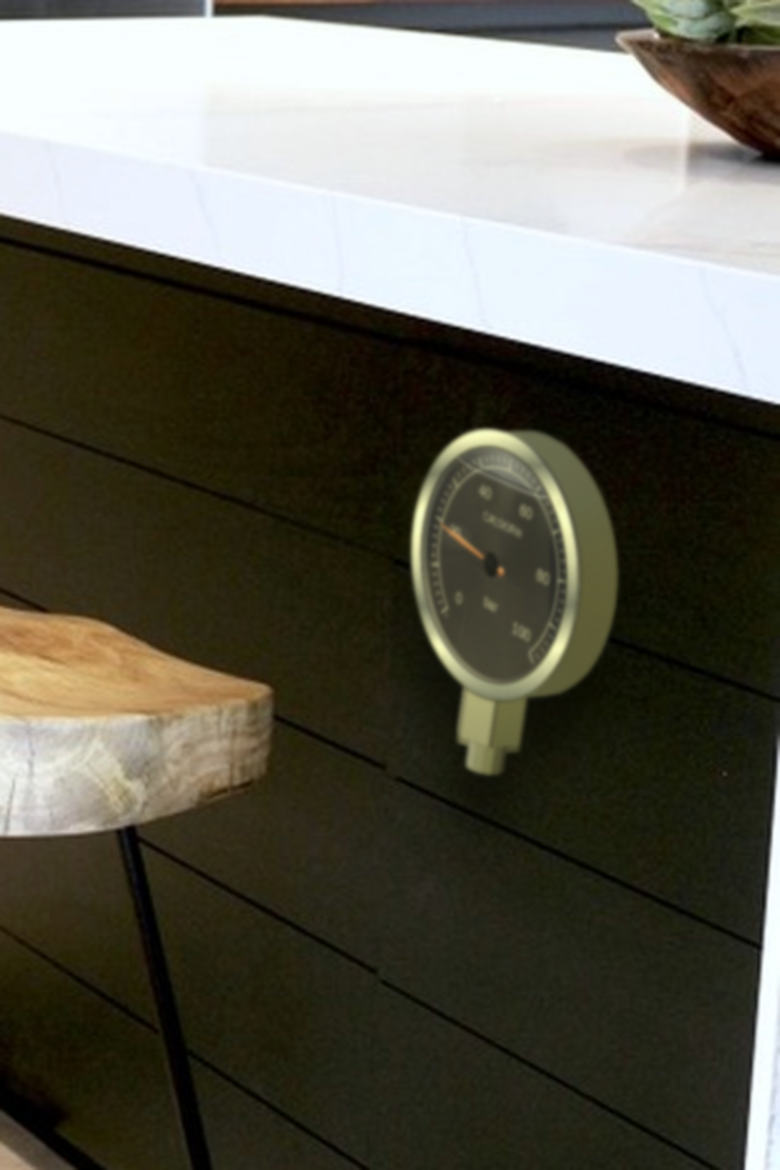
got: 20 bar
